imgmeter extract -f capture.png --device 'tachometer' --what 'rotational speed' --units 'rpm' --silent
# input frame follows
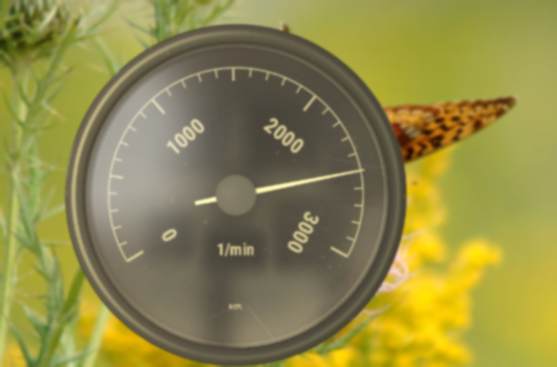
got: 2500 rpm
